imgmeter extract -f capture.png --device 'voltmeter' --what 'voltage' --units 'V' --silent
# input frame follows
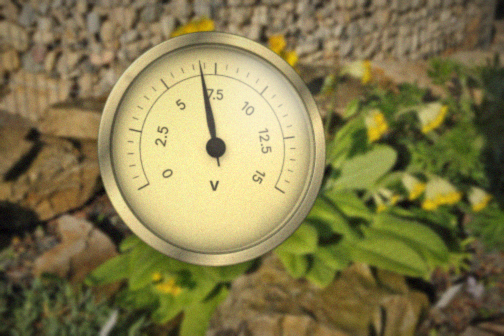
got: 6.75 V
